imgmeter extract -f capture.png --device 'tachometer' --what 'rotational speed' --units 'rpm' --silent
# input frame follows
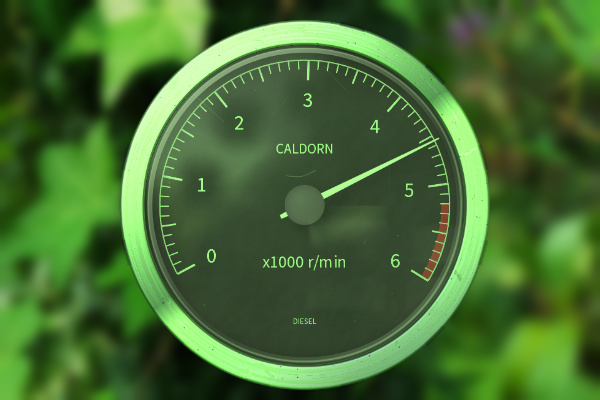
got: 4550 rpm
